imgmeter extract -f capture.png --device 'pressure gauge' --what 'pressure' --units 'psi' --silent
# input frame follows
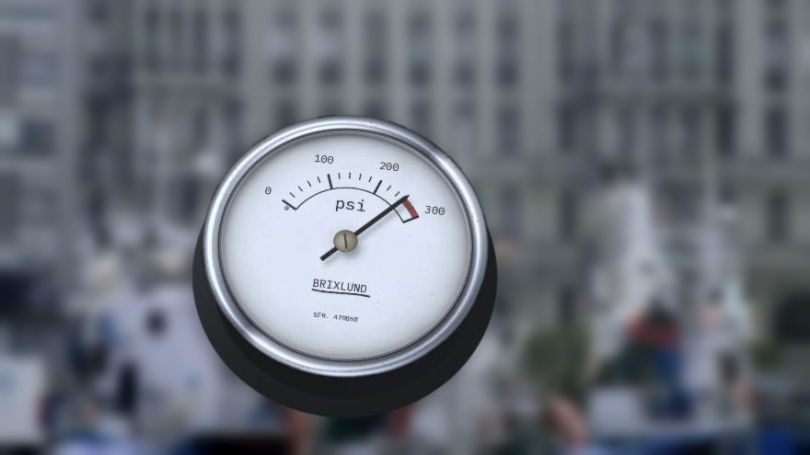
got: 260 psi
